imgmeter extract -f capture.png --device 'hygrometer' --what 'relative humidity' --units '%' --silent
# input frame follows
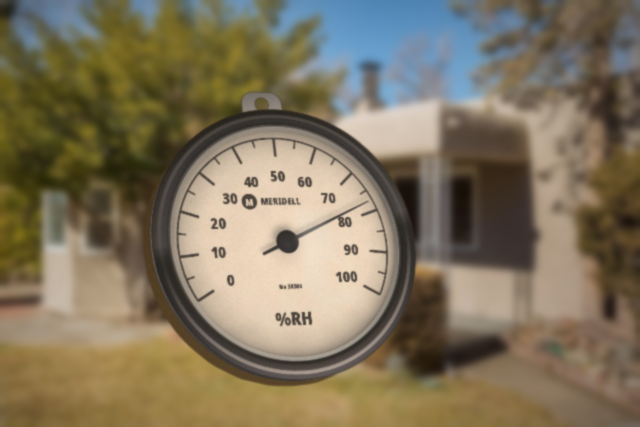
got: 77.5 %
